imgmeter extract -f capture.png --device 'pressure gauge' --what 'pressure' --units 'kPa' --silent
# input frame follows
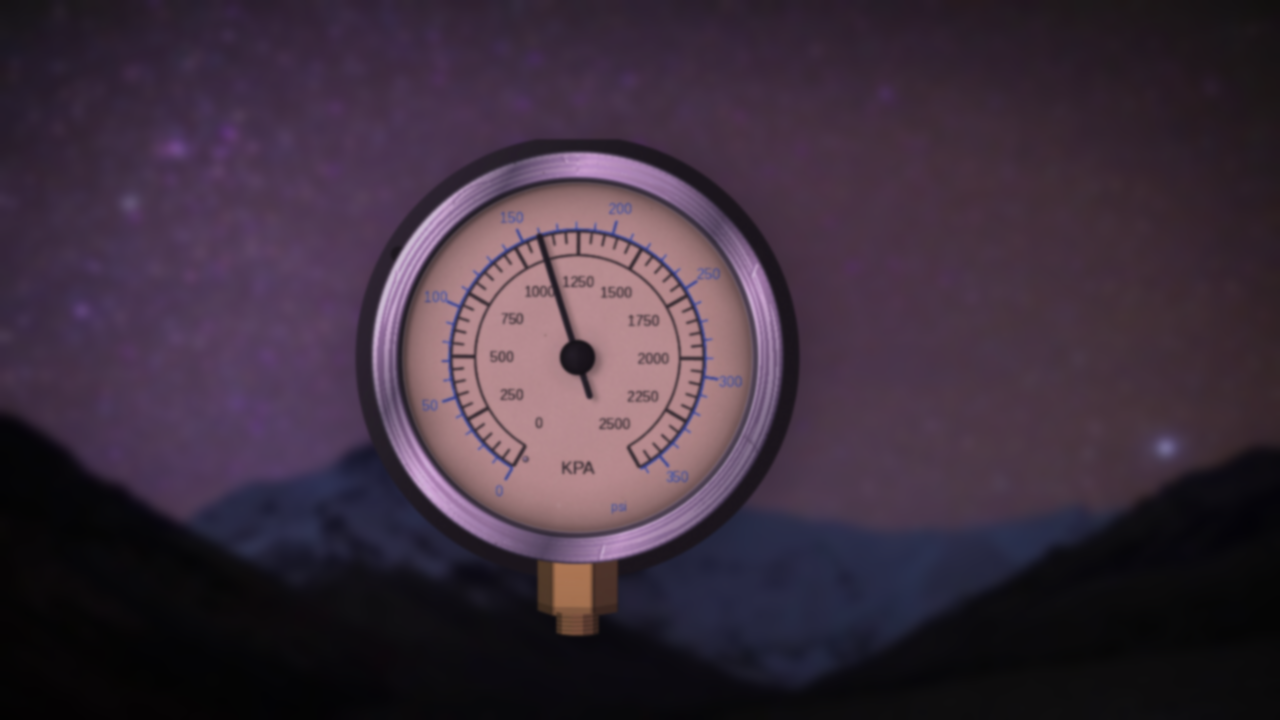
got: 1100 kPa
